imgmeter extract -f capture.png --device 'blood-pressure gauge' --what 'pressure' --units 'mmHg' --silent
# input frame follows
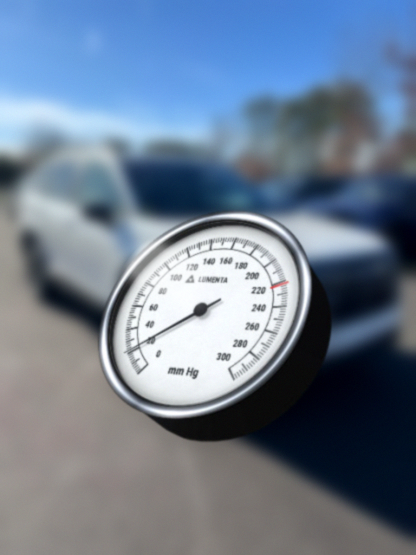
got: 20 mmHg
